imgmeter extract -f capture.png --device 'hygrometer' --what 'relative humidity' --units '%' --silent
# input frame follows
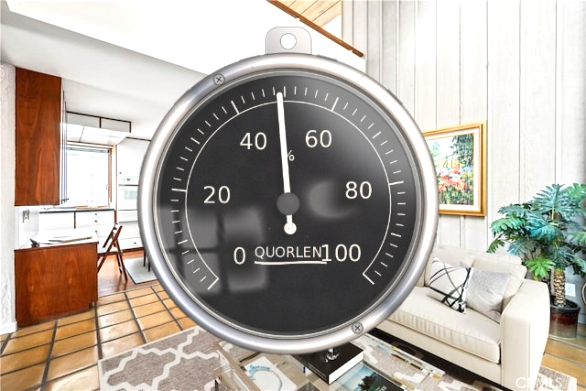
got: 49 %
